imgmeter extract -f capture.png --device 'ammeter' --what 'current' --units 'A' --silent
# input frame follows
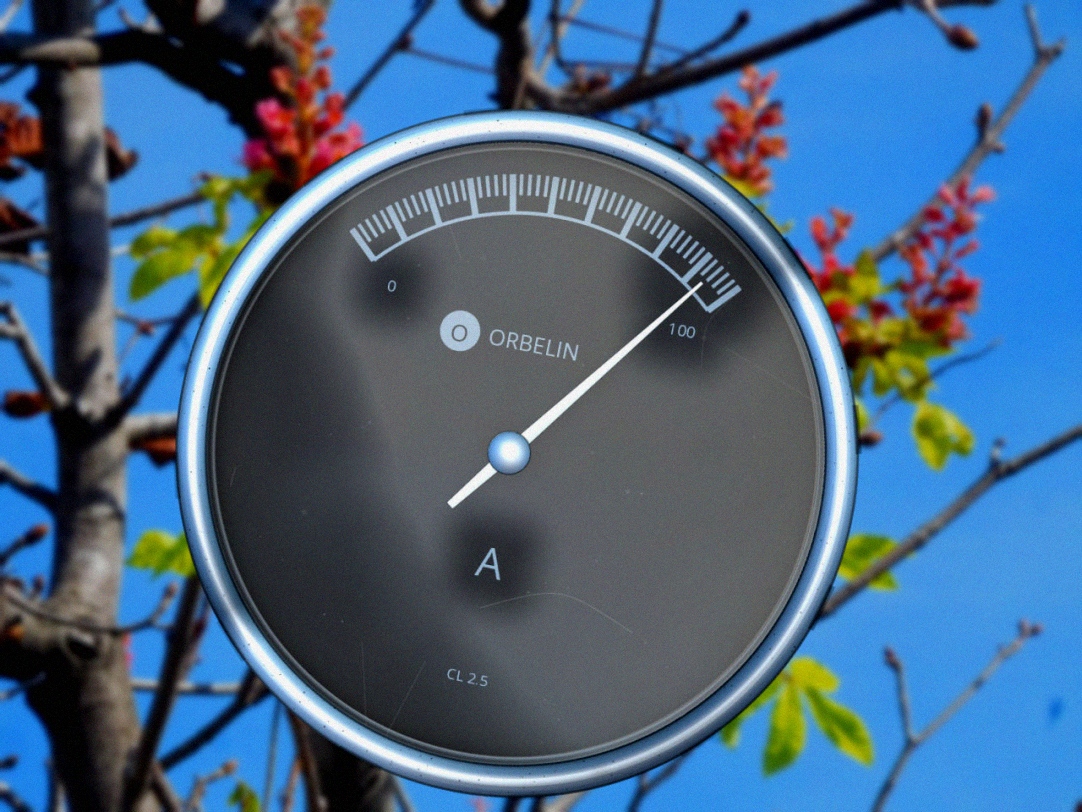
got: 94 A
